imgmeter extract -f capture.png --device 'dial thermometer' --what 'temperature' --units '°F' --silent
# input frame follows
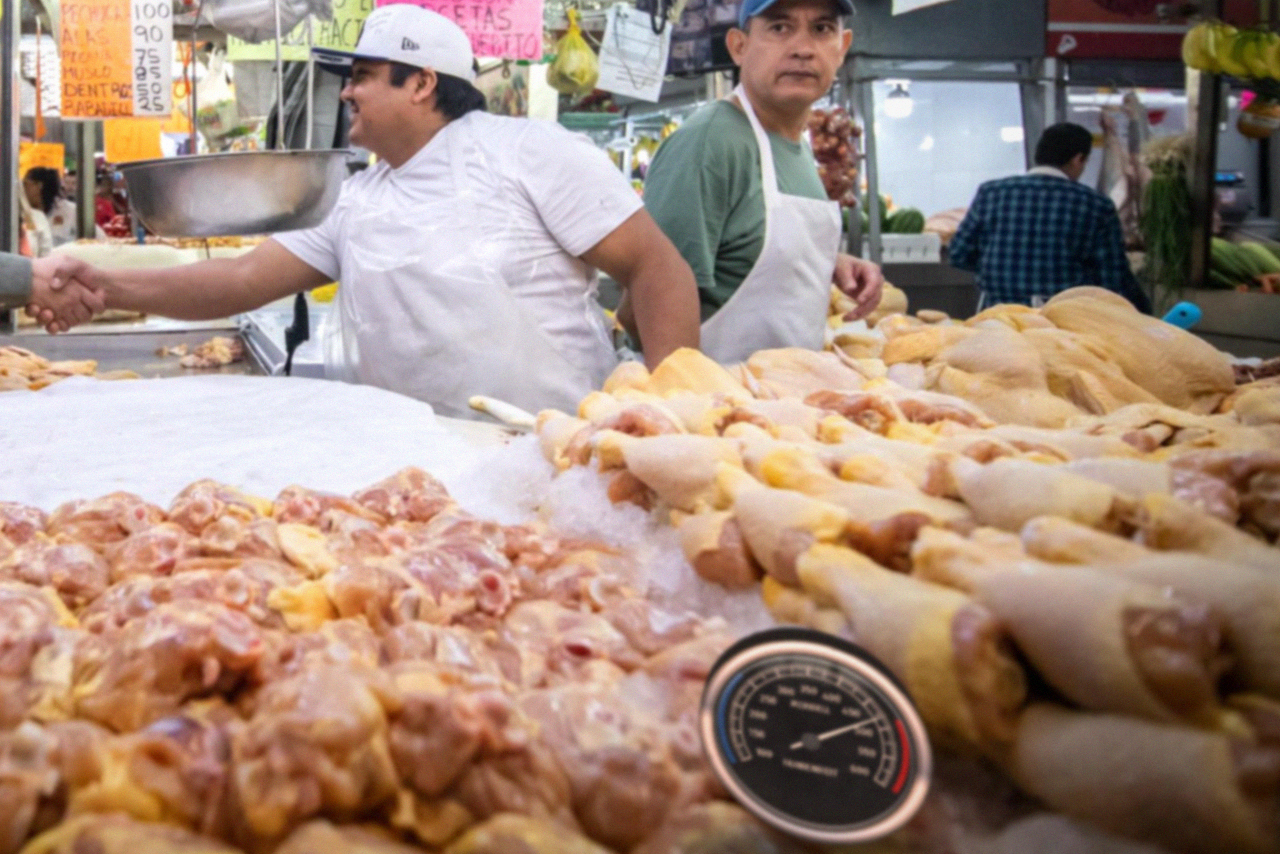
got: 475 °F
